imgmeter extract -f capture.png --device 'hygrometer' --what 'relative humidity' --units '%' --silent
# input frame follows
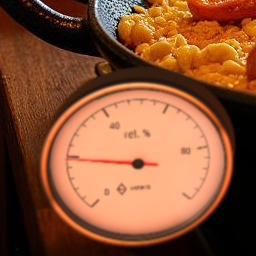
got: 20 %
